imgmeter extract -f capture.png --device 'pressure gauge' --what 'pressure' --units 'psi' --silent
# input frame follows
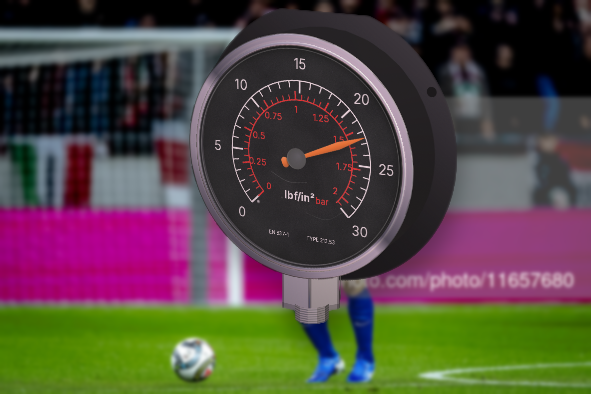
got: 22.5 psi
